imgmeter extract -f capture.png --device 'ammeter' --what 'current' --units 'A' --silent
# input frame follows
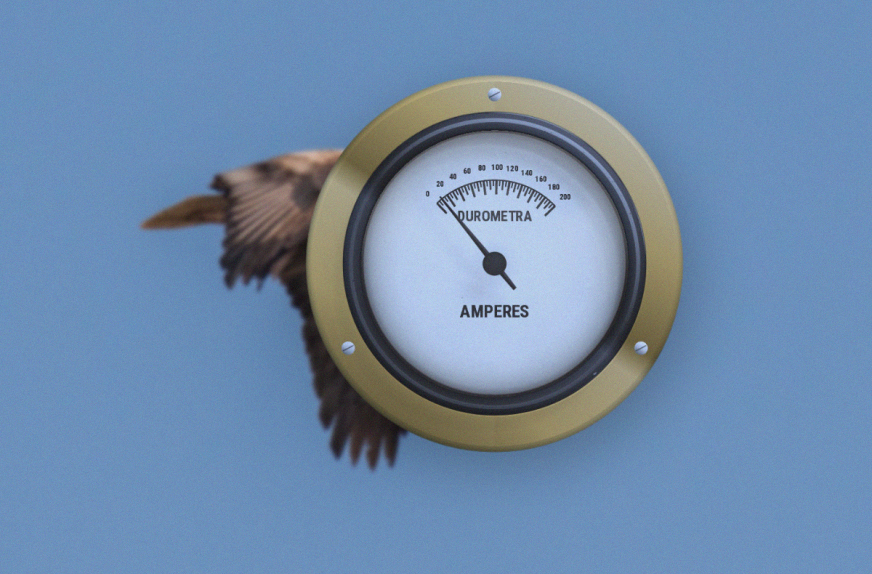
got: 10 A
